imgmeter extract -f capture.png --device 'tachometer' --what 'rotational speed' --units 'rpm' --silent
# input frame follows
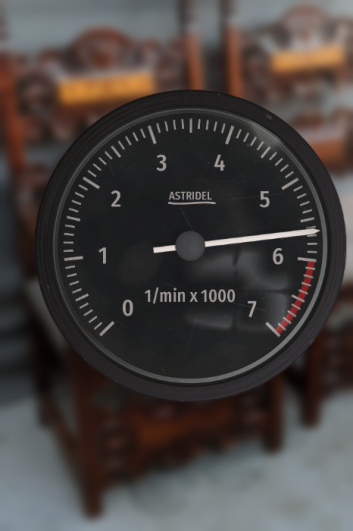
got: 5650 rpm
